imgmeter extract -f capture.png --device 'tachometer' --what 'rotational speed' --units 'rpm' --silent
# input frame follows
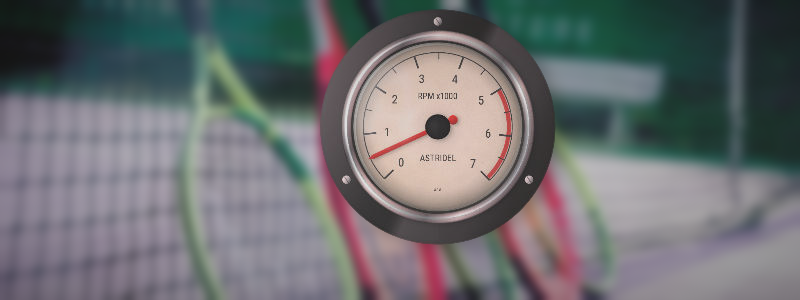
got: 500 rpm
